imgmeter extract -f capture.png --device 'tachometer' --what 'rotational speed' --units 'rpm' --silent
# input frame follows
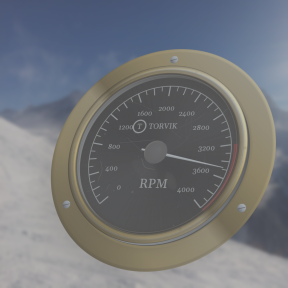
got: 3500 rpm
